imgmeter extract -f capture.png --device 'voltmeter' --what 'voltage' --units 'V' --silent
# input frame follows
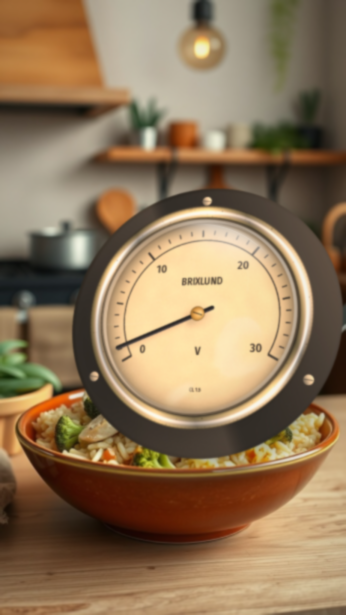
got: 1 V
